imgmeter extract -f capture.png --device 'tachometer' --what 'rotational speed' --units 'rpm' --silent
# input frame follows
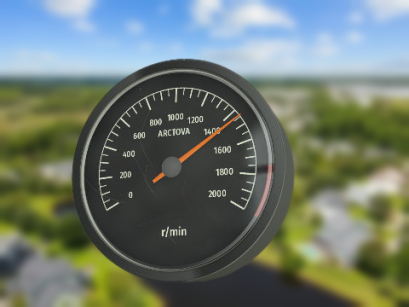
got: 1450 rpm
